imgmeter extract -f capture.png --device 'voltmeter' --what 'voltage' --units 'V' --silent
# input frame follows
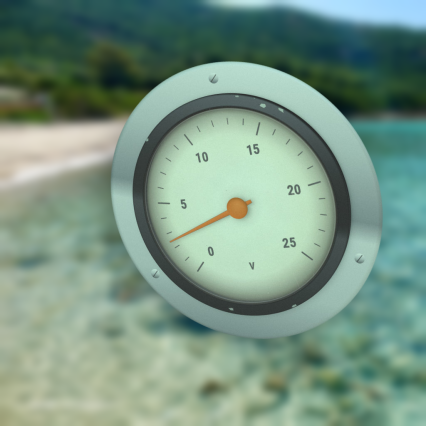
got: 2.5 V
